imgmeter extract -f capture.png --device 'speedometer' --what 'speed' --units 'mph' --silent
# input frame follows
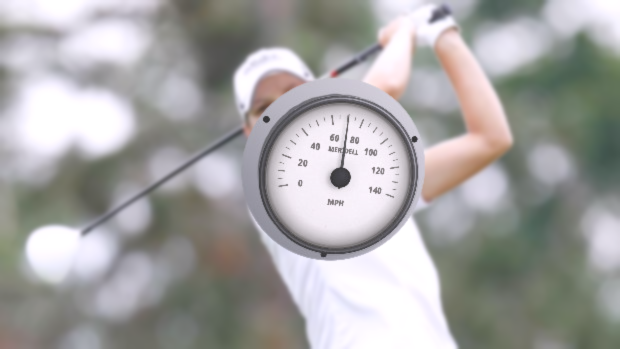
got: 70 mph
